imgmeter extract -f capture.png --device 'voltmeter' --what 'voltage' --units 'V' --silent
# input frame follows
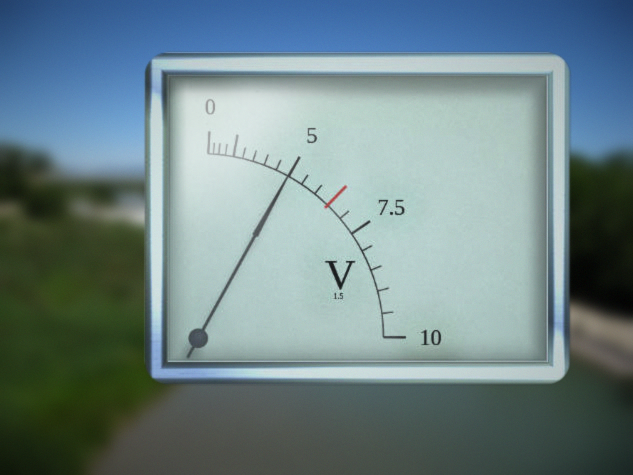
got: 5 V
